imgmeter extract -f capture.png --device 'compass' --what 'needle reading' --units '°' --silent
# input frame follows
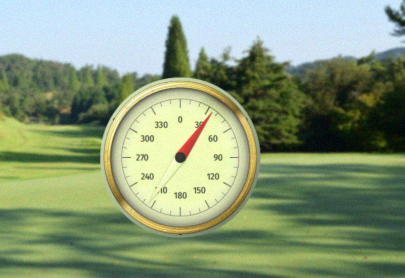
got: 35 °
